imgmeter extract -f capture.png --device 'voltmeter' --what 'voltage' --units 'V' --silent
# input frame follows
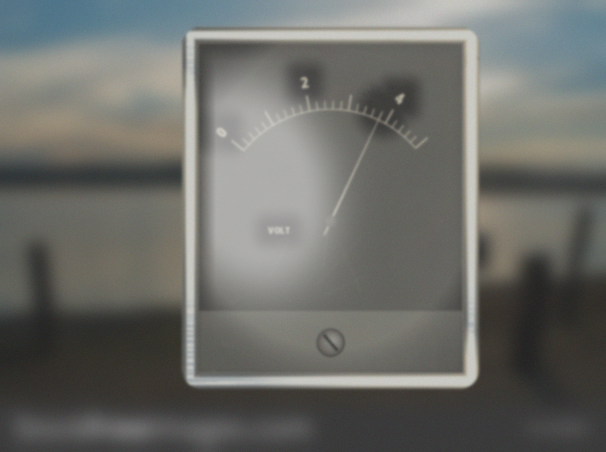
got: 3.8 V
